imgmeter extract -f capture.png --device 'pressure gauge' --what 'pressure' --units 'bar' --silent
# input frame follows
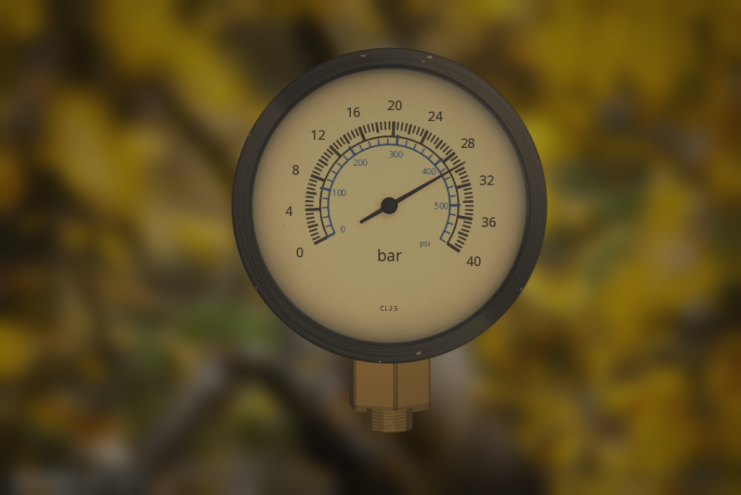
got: 29.5 bar
